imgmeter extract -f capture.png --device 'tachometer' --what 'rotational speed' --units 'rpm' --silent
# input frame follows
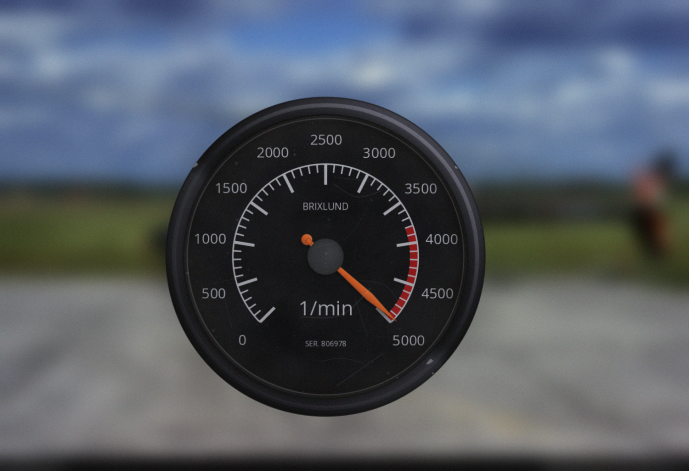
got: 4950 rpm
